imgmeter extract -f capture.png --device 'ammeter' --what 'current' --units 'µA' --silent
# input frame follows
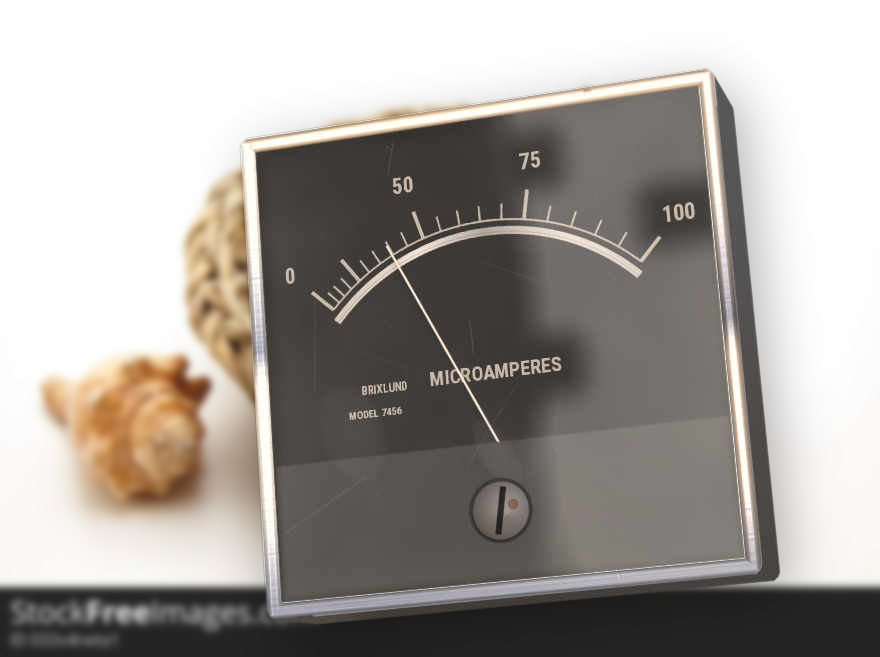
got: 40 µA
